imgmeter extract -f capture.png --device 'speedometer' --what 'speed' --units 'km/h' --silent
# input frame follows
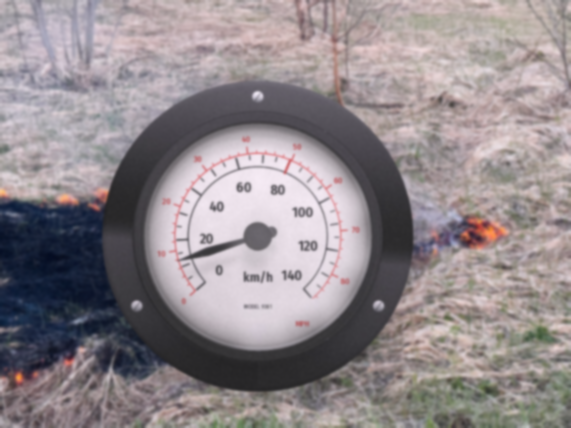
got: 12.5 km/h
